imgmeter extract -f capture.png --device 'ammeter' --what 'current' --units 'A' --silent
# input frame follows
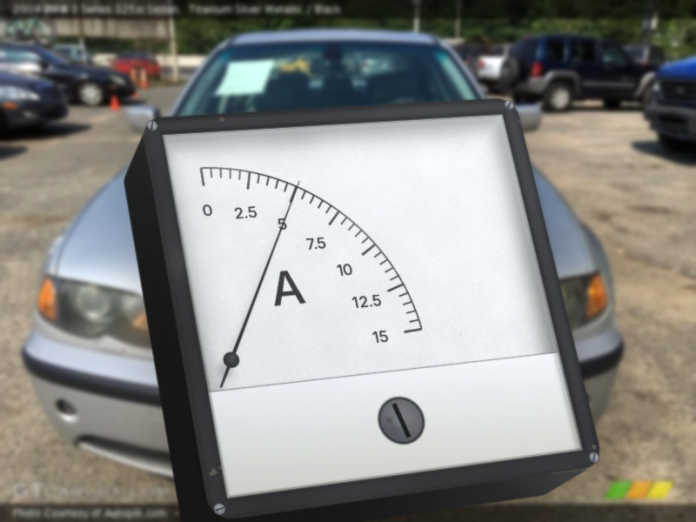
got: 5 A
